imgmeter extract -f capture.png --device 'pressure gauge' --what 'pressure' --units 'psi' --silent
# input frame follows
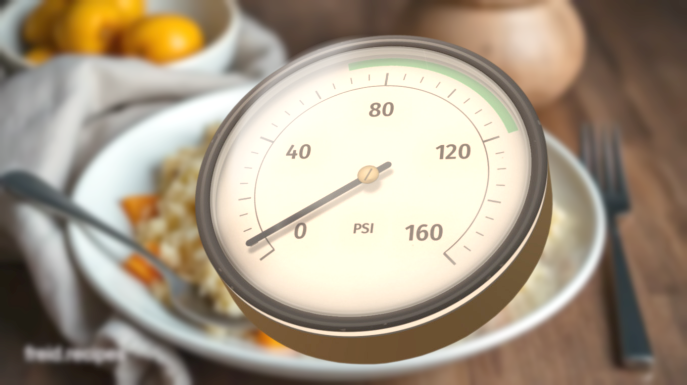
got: 5 psi
